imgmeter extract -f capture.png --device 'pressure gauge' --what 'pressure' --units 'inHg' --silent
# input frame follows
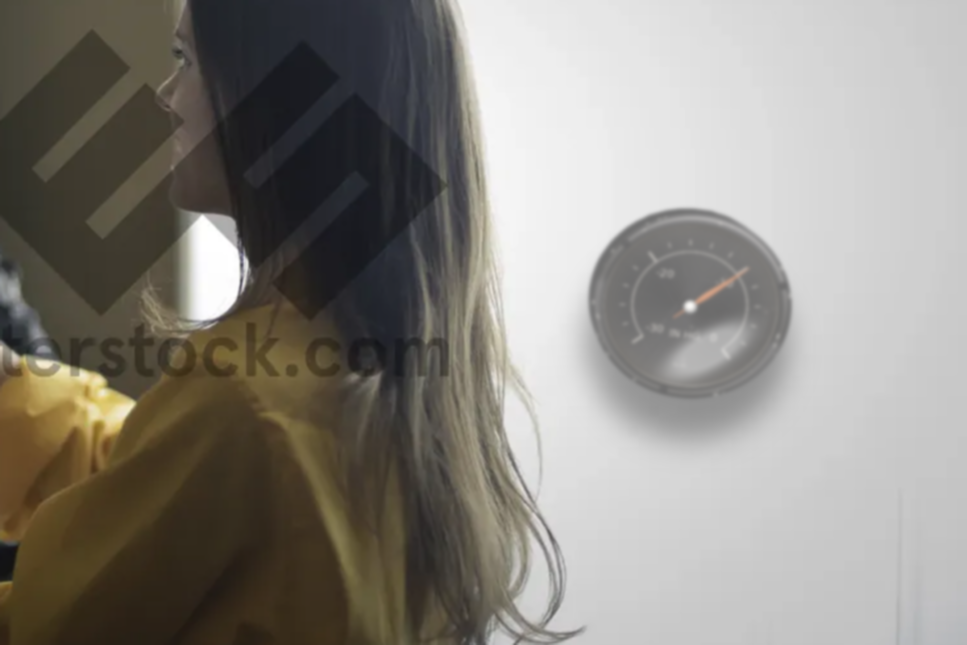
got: -10 inHg
